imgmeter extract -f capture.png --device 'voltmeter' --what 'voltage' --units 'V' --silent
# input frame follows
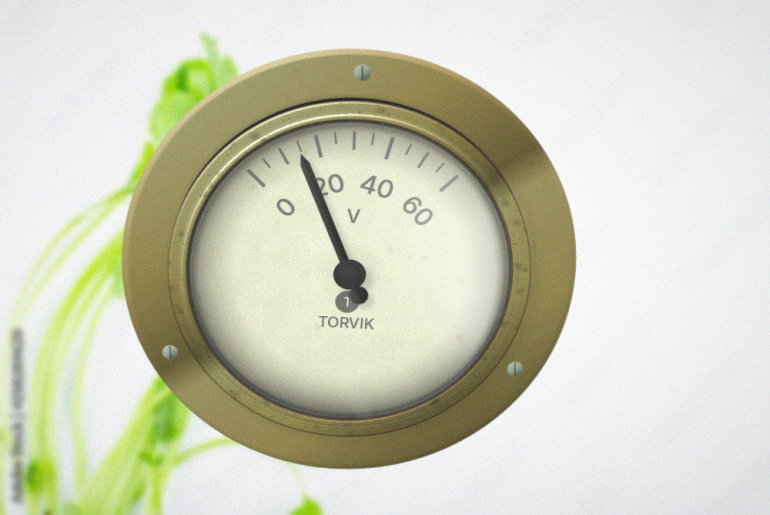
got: 15 V
